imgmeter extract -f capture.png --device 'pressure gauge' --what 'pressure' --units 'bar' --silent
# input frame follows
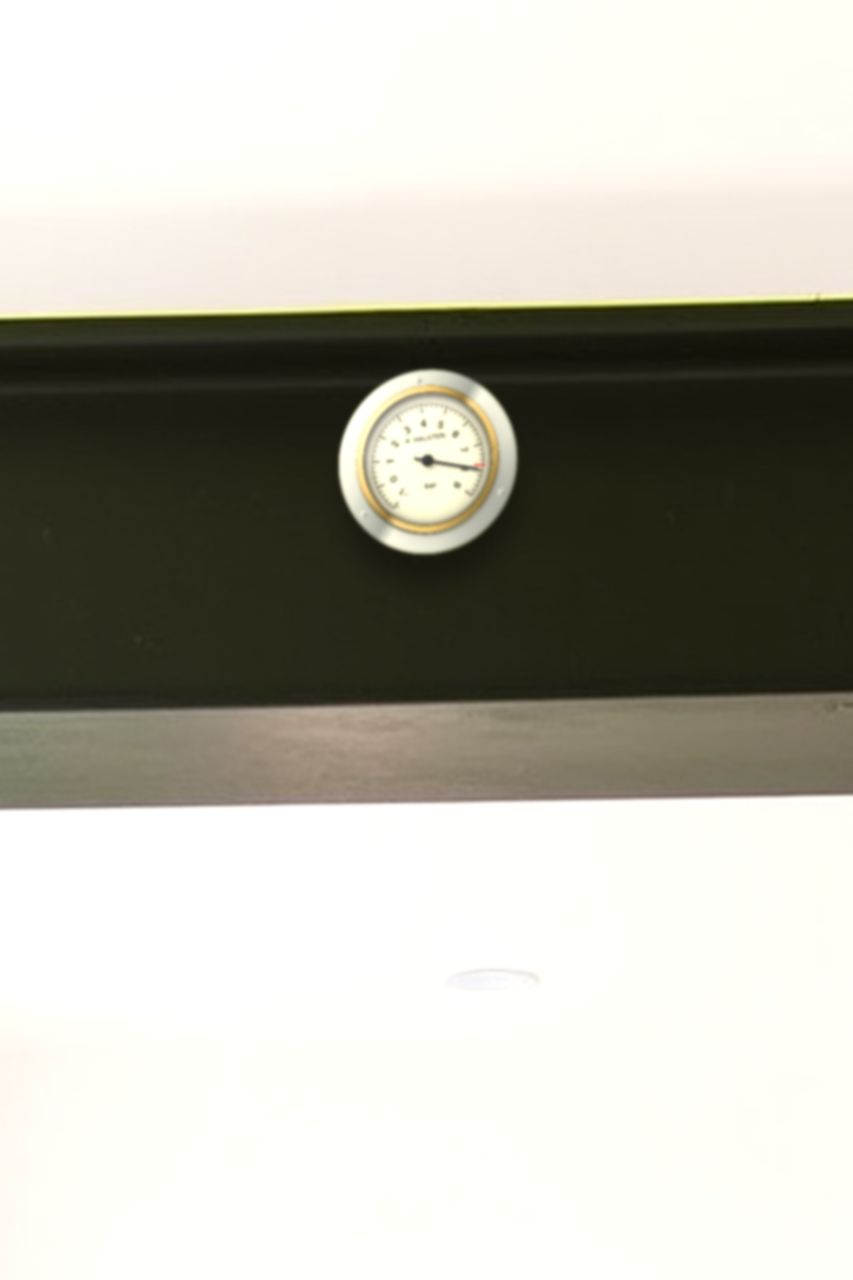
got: 8 bar
